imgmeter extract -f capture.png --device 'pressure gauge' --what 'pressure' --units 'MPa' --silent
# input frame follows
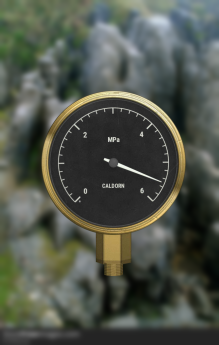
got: 5.5 MPa
